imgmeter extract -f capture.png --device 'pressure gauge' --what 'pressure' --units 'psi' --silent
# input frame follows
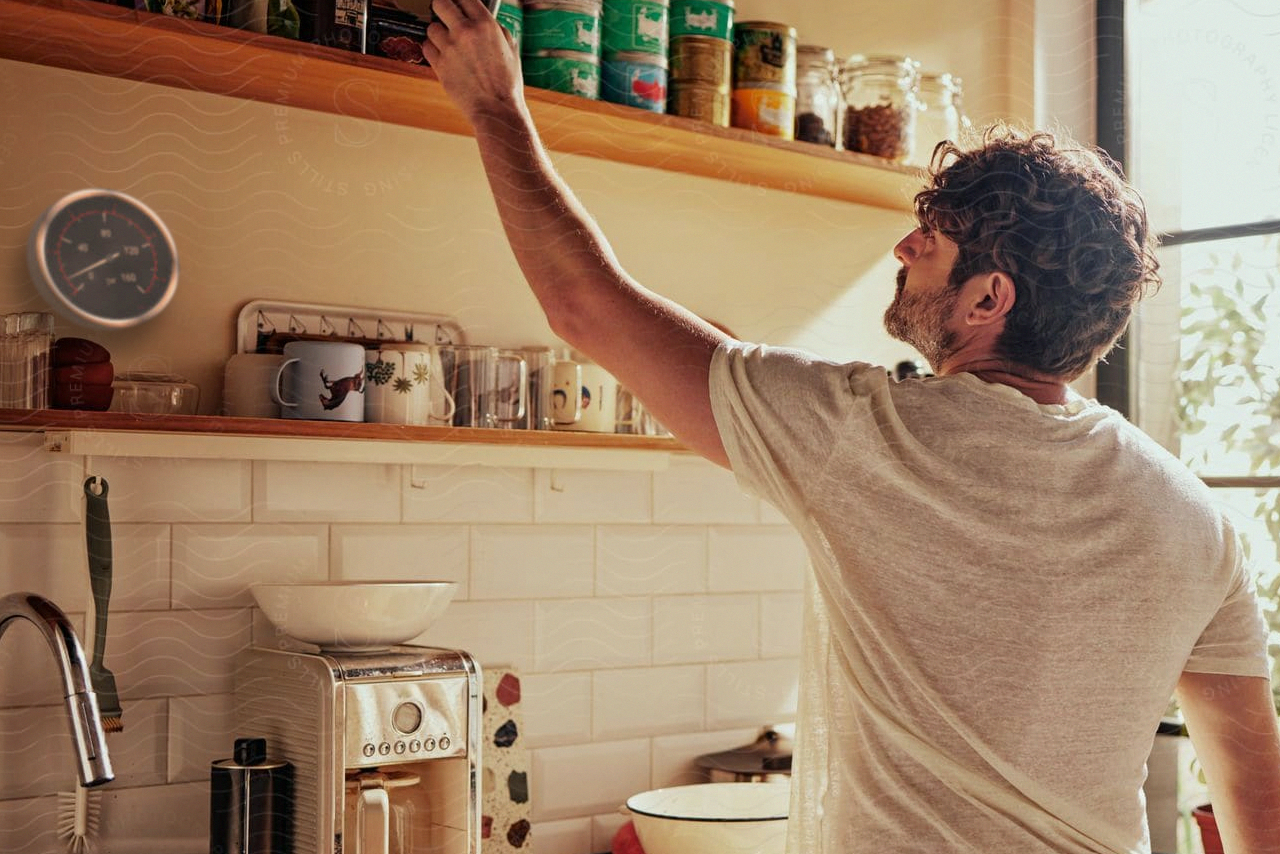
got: 10 psi
